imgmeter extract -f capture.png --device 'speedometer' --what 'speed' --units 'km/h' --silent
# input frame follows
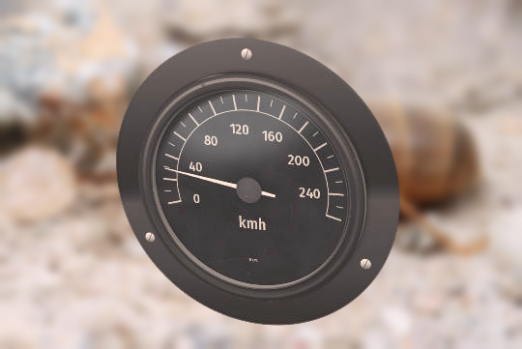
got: 30 km/h
